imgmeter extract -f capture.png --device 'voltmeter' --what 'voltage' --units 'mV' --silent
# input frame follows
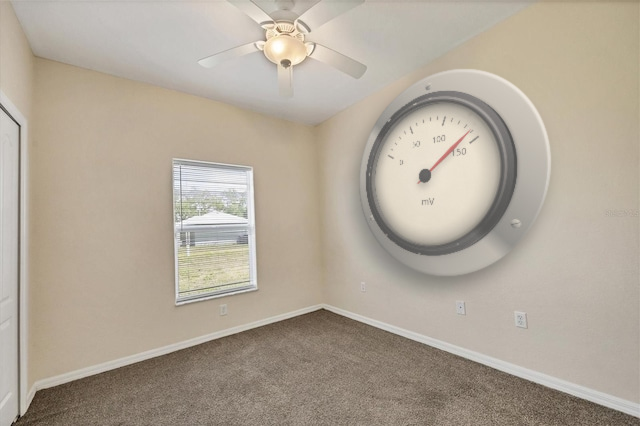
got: 140 mV
